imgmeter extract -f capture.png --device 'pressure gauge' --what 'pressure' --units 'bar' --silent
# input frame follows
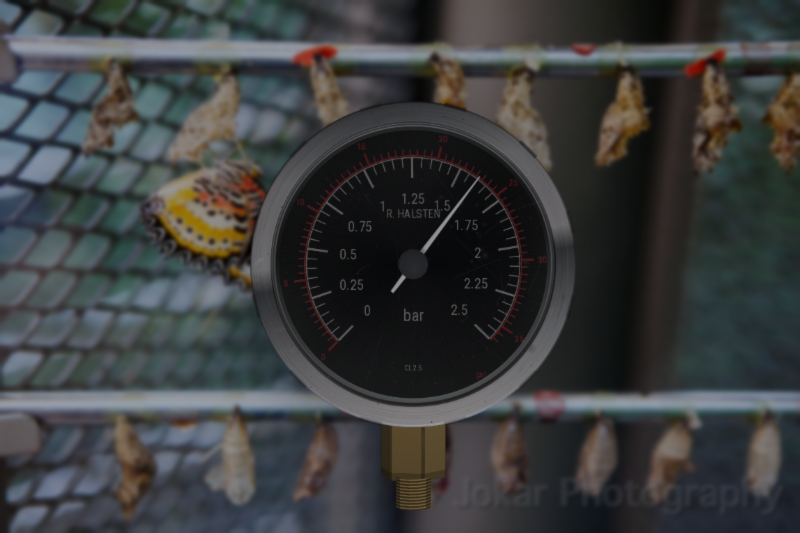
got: 1.6 bar
